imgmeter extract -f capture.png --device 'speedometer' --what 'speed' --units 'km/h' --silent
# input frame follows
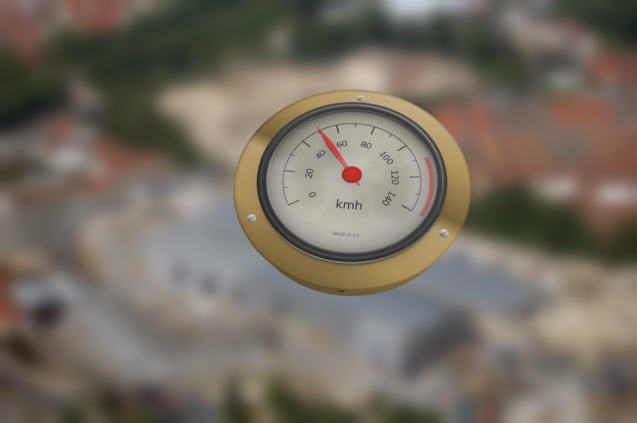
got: 50 km/h
